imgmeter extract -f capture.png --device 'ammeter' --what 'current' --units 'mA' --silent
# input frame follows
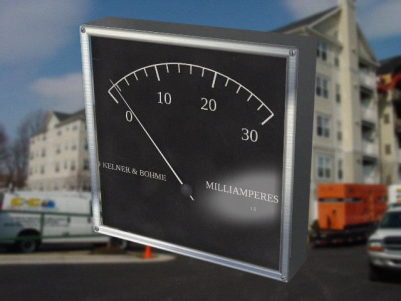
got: 2 mA
